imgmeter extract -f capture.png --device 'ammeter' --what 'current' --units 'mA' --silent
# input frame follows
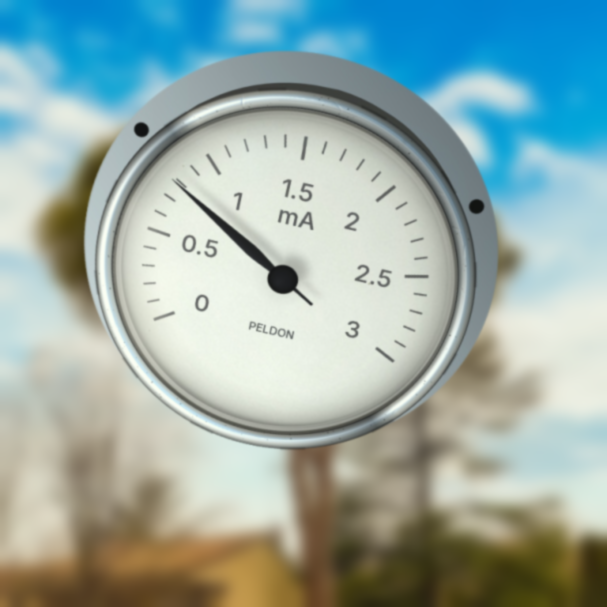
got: 0.8 mA
